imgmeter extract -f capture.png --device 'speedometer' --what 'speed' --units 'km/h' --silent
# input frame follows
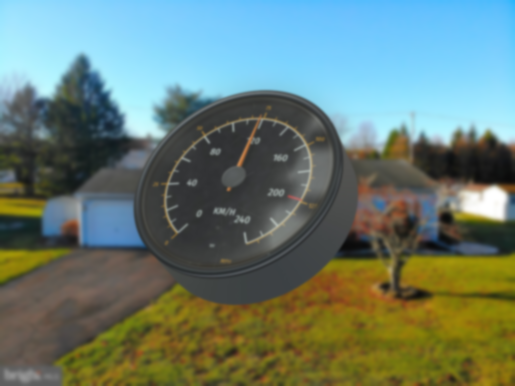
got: 120 km/h
